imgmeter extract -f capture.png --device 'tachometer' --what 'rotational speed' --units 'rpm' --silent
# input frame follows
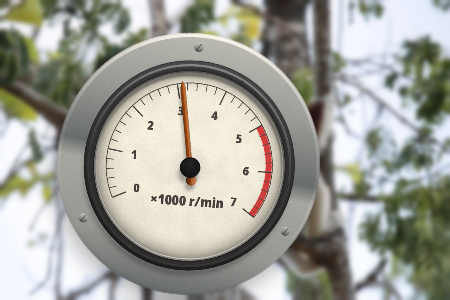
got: 3100 rpm
